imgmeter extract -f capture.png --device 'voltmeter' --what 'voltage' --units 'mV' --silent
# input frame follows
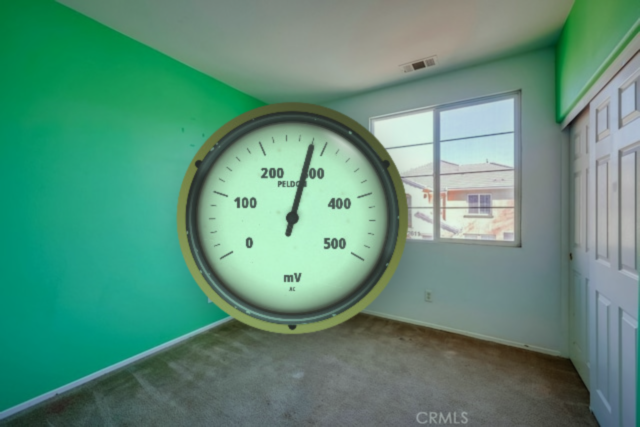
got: 280 mV
